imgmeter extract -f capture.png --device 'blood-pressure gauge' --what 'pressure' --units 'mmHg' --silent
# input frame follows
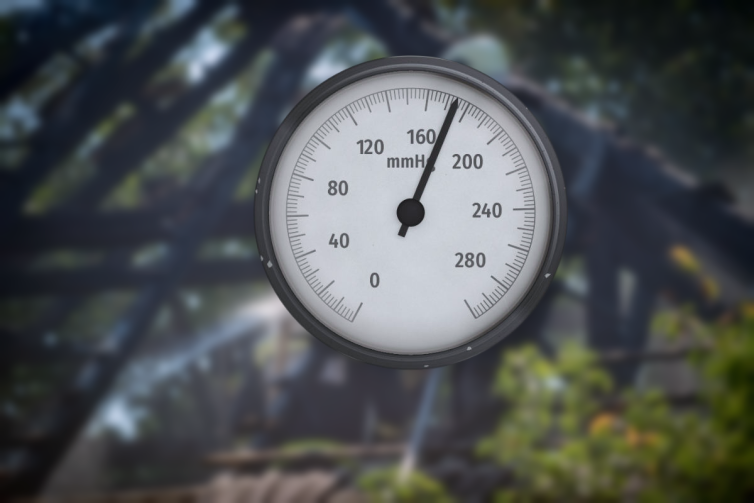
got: 174 mmHg
